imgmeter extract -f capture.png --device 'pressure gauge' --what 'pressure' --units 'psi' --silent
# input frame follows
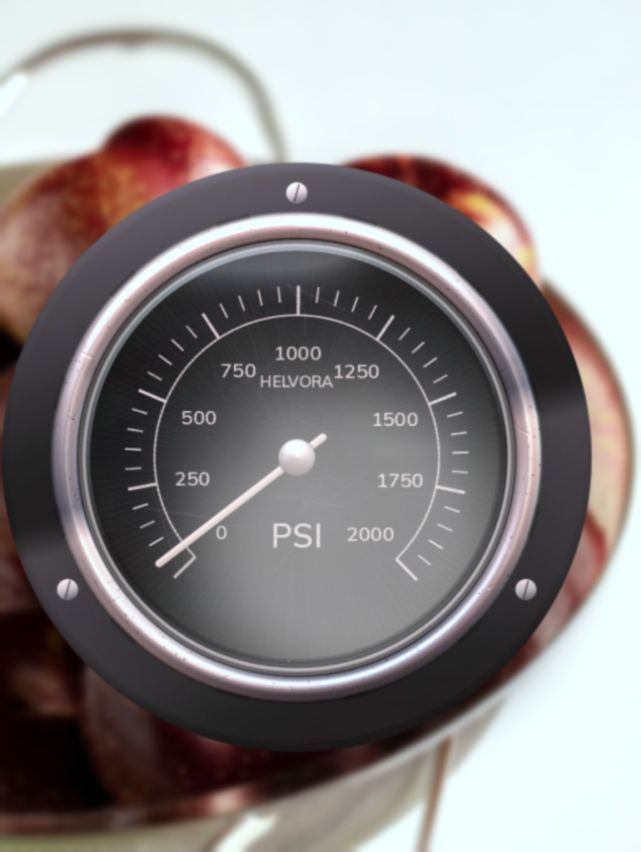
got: 50 psi
